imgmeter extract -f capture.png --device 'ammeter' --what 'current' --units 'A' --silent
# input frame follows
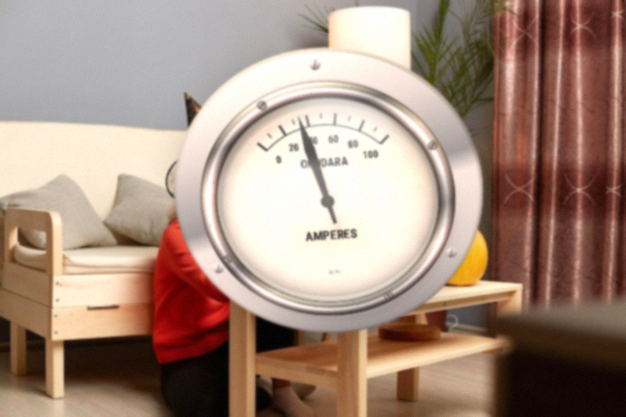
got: 35 A
